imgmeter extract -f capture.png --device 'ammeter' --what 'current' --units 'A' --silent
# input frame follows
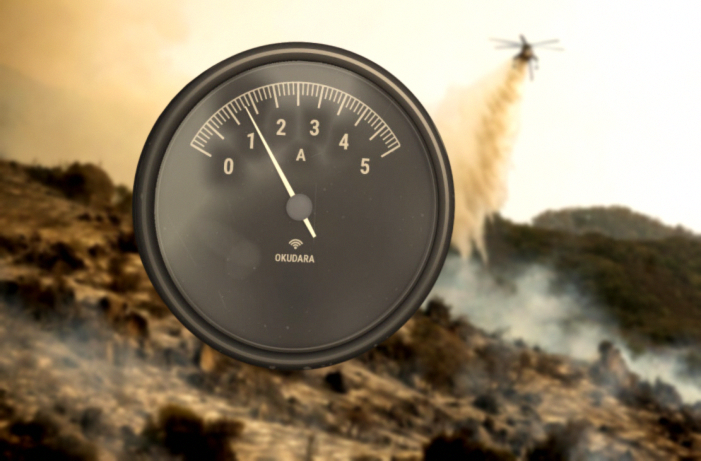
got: 1.3 A
